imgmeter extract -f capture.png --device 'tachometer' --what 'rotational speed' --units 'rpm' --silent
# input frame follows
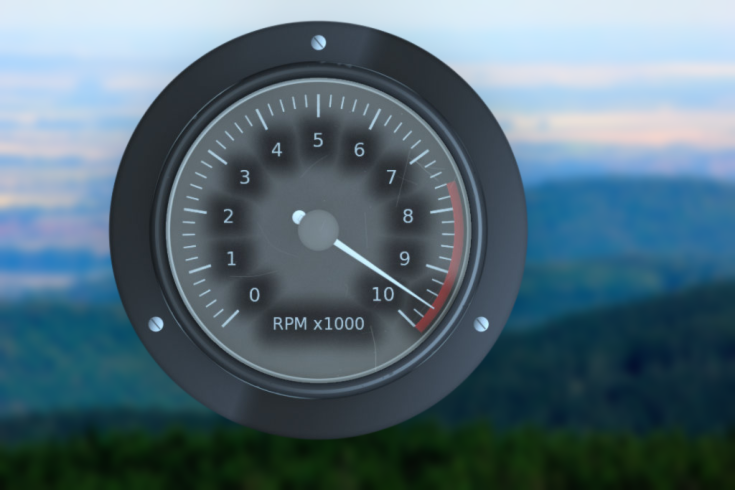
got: 9600 rpm
